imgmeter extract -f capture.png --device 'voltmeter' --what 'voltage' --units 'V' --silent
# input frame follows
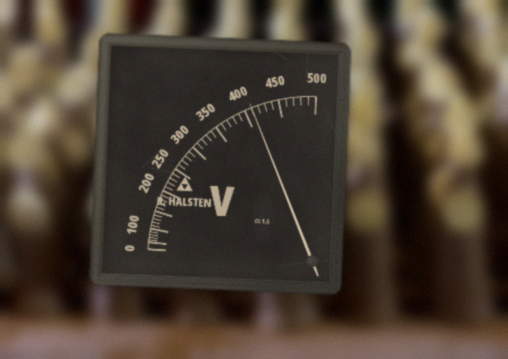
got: 410 V
